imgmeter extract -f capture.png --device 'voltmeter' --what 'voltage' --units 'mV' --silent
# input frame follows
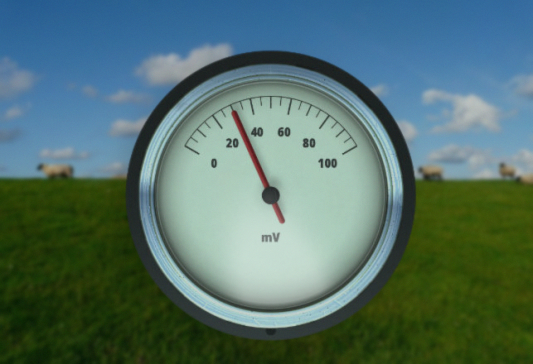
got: 30 mV
